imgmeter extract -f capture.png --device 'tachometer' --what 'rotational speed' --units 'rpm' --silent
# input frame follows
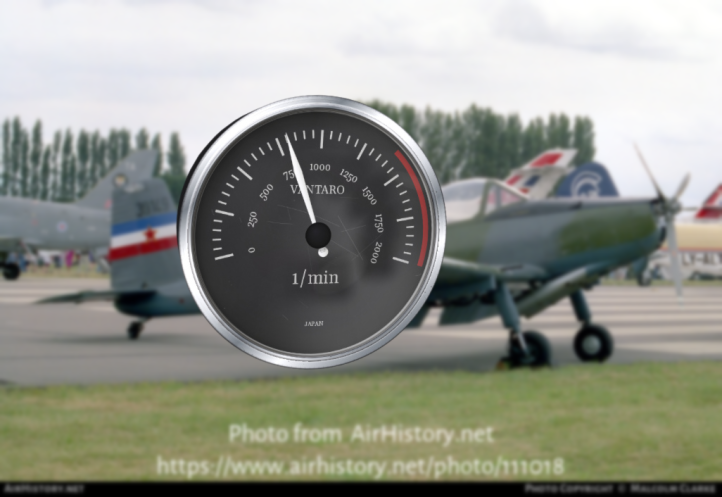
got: 800 rpm
